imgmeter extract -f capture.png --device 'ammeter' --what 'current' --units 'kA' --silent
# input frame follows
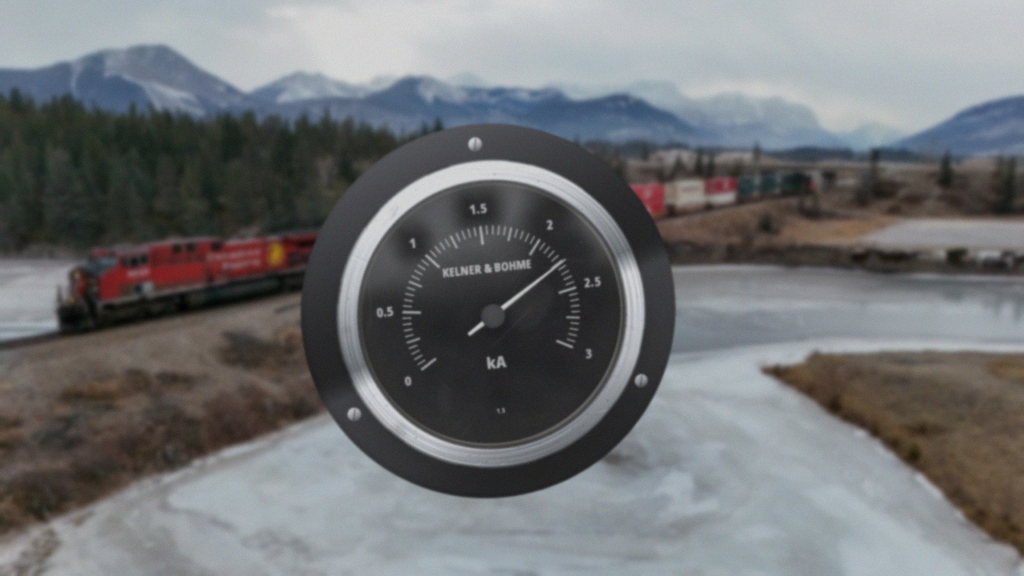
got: 2.25 kA
